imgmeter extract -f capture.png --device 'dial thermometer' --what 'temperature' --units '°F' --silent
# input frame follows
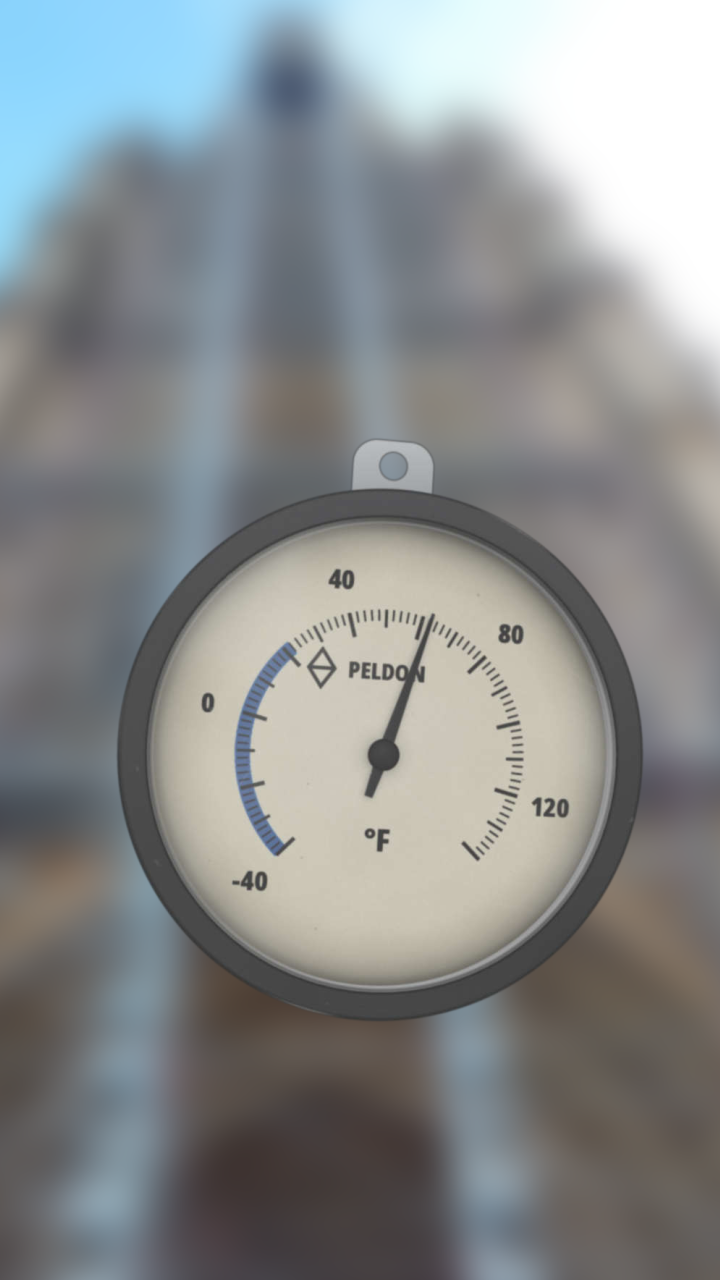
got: 62 °F
